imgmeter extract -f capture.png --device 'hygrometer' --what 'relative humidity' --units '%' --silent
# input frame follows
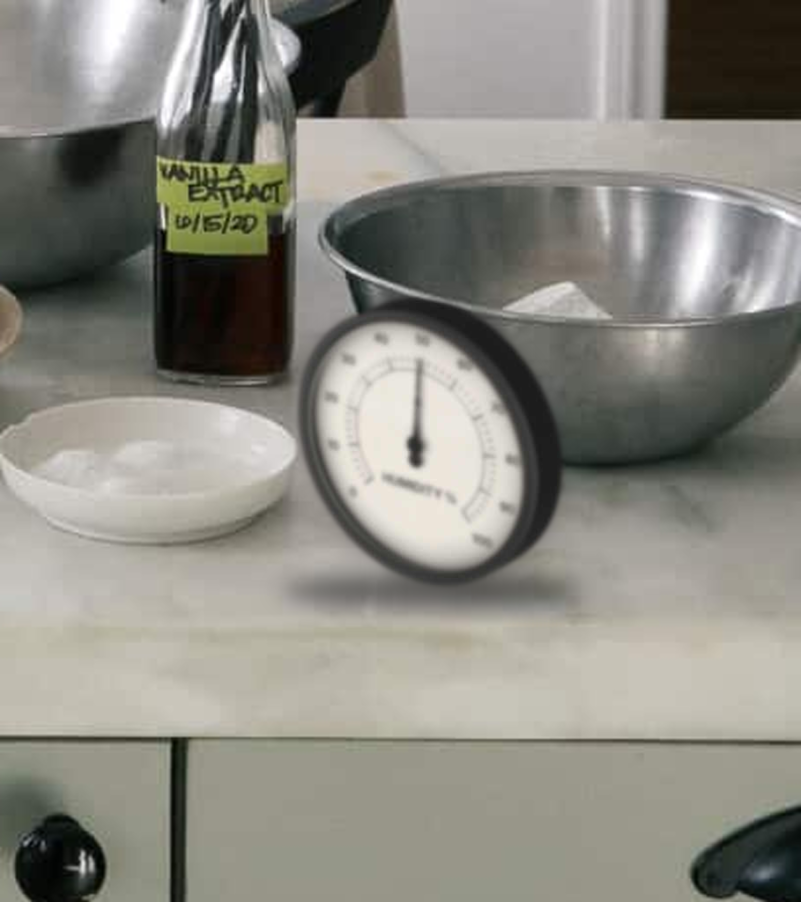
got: 50 %
